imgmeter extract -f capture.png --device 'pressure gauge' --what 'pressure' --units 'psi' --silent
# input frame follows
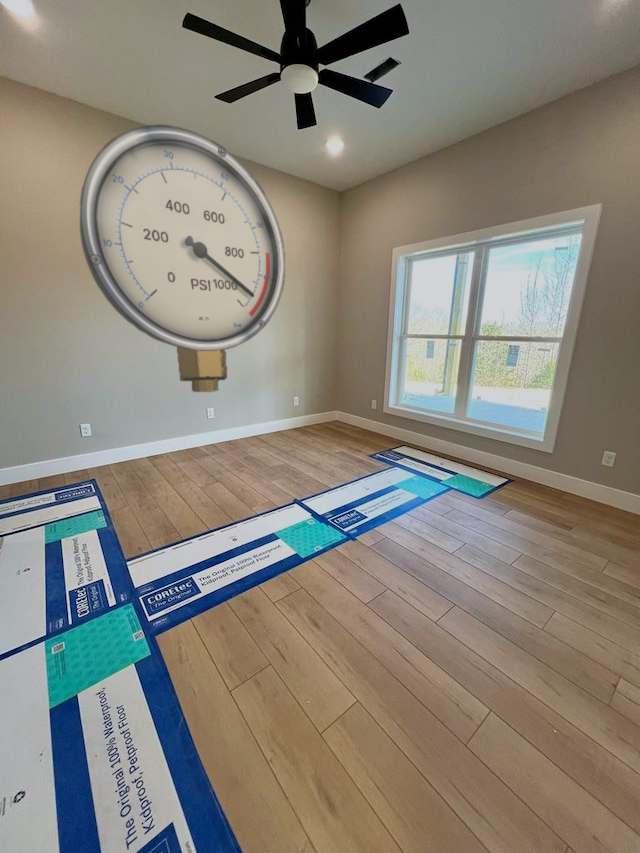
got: 950 psi
